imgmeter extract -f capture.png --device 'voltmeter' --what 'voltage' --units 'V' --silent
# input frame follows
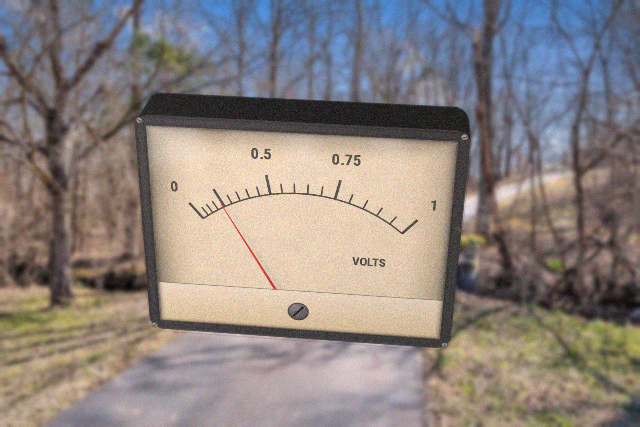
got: 0.25 V
